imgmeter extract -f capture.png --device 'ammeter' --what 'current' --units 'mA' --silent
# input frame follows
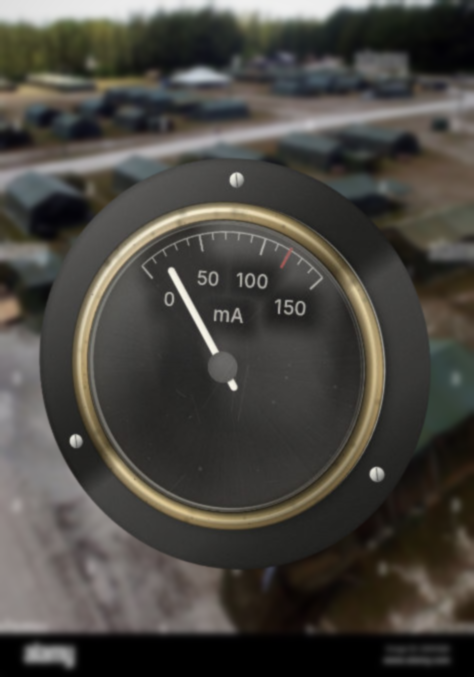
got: 20 mA
